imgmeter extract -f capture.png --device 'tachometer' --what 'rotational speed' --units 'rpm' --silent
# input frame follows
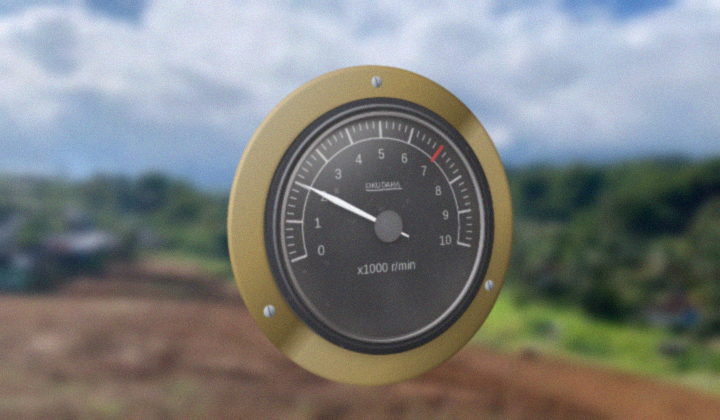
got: 2000 rpm
